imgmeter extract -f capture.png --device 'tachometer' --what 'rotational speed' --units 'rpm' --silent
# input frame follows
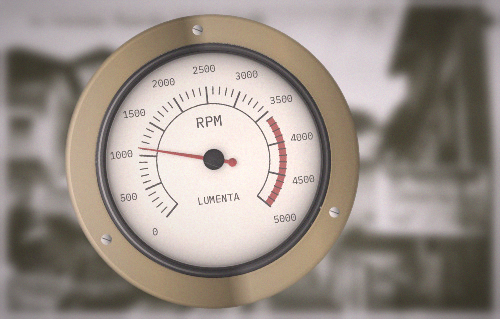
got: 1100 rpm
